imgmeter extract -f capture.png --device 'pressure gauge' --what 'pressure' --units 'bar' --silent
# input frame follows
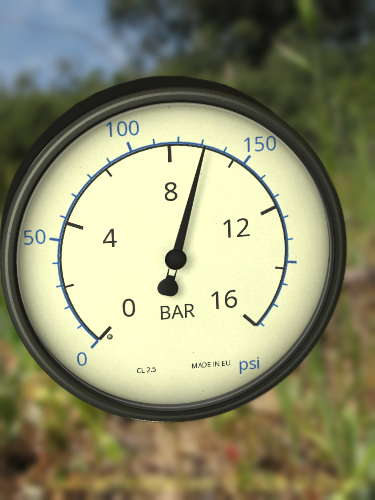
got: 9 bar
